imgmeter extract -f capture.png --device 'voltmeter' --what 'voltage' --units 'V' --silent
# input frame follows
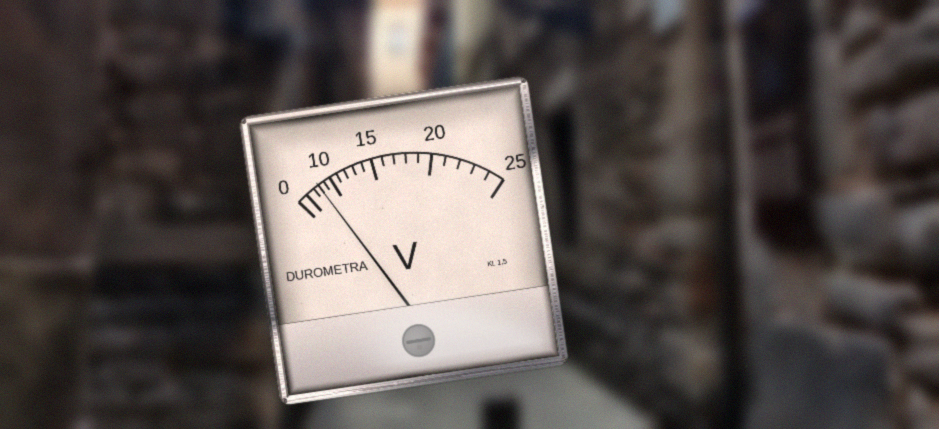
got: 8 V
